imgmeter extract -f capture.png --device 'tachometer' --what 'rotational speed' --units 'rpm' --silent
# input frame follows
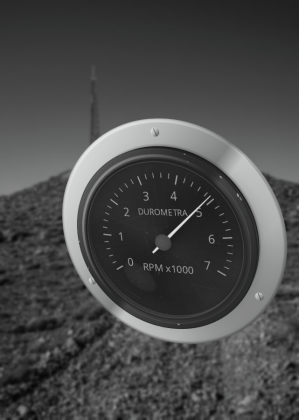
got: 4900 rpm
